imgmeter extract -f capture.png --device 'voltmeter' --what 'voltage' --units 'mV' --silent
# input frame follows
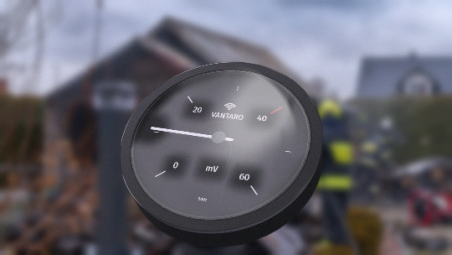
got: 10 mV
